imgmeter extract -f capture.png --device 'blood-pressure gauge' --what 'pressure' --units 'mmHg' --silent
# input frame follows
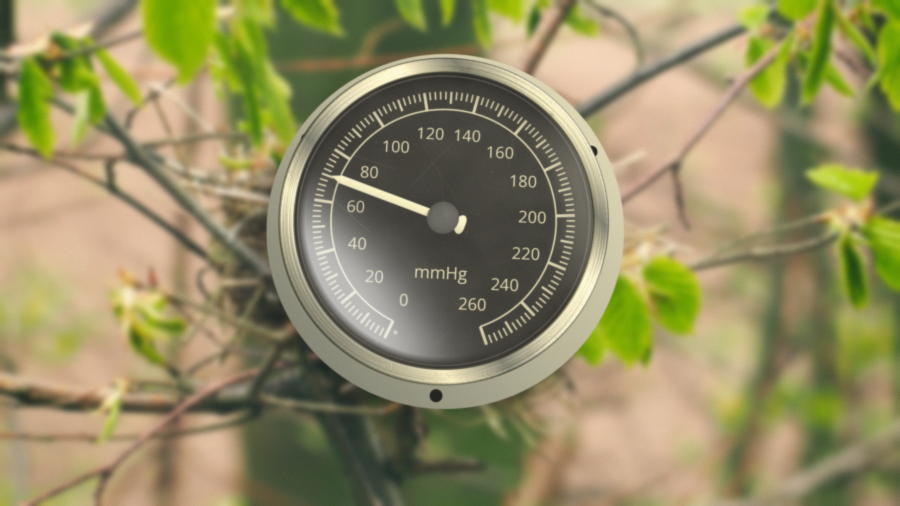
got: 70 mmHg
